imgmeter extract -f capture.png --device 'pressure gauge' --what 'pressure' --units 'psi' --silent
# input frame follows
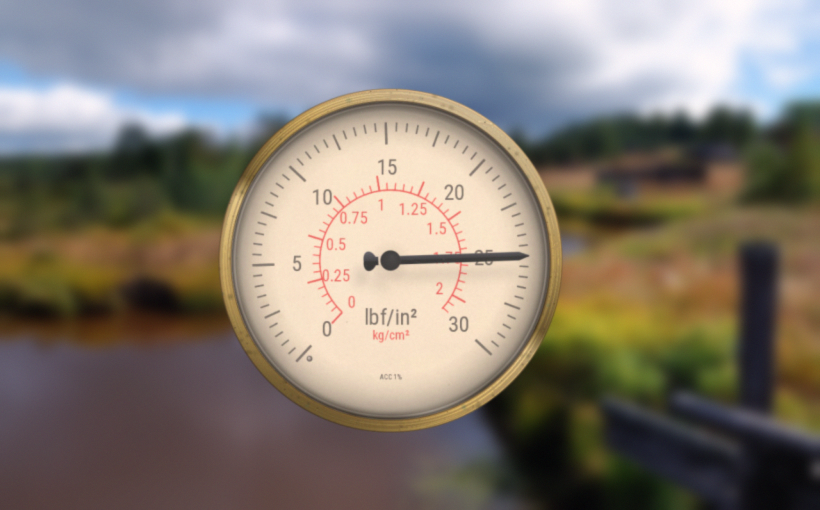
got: 25 psi
